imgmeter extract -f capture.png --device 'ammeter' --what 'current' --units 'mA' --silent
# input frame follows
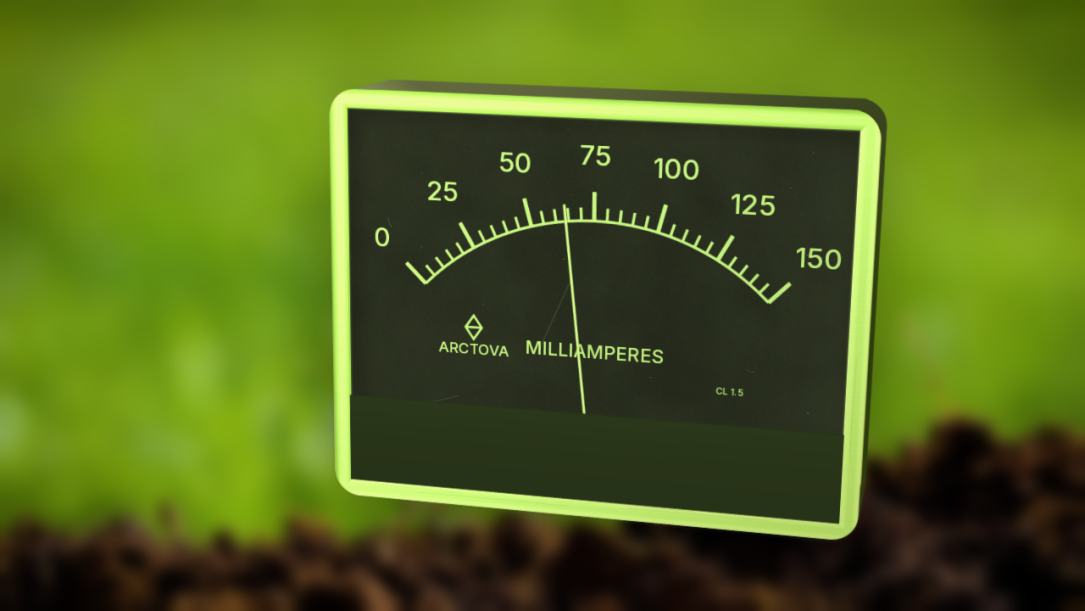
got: 65 mA
